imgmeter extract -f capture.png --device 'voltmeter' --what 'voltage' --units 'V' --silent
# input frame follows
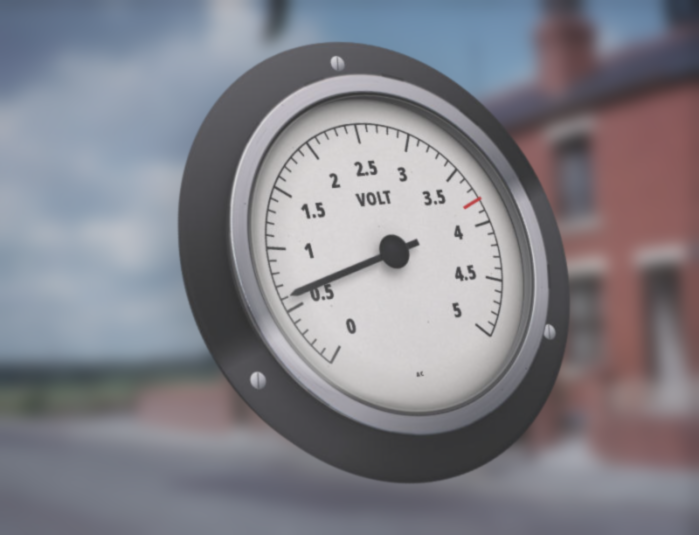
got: 0.6 V
